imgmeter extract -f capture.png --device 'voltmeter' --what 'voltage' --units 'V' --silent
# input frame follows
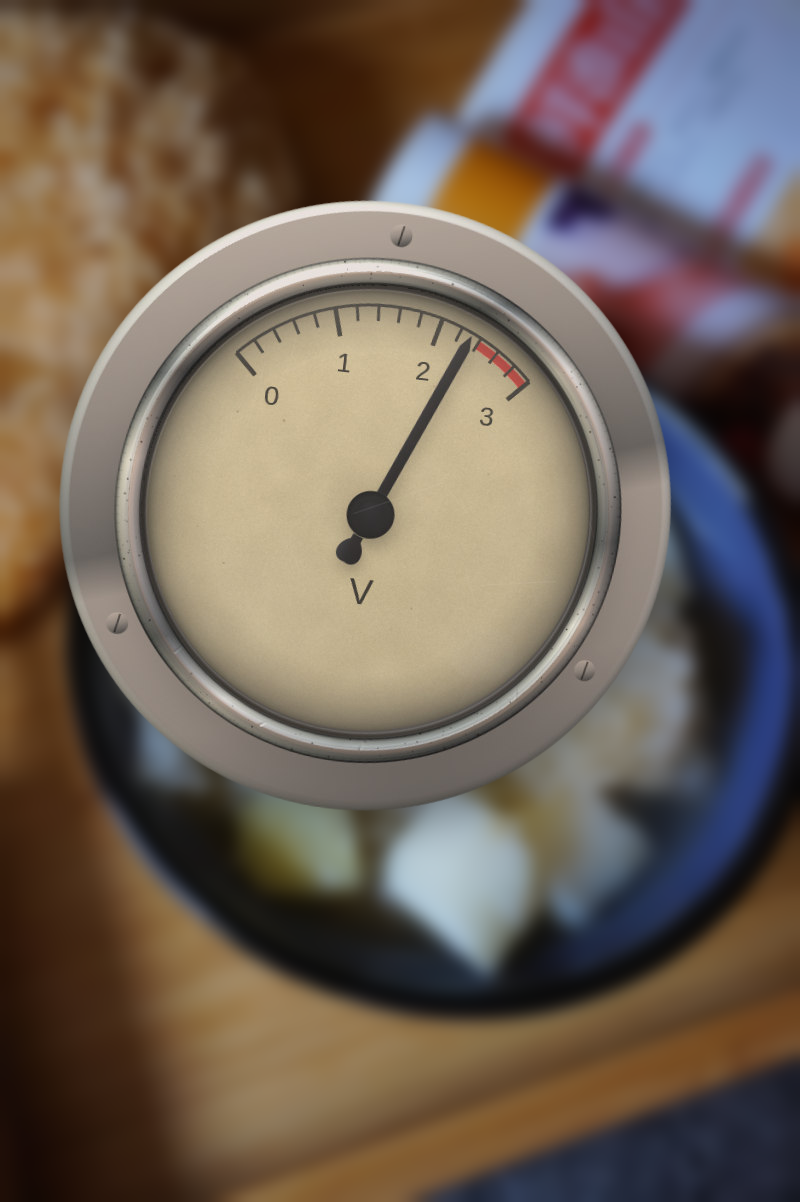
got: 2.3 V
